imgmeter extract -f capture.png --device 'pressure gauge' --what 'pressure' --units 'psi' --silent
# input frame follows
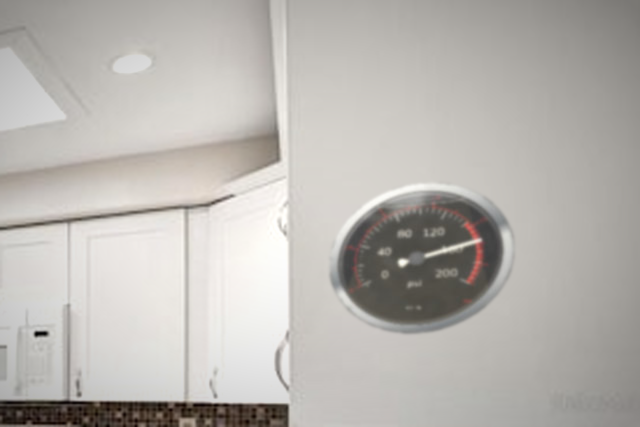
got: 160 psi
